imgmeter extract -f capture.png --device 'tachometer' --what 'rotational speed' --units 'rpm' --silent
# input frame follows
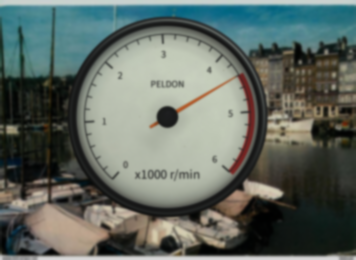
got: 4400 rpm
